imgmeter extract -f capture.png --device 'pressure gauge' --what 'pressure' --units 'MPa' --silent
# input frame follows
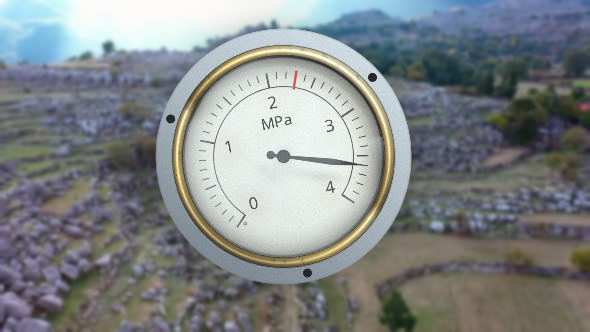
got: 3.6 MPa
